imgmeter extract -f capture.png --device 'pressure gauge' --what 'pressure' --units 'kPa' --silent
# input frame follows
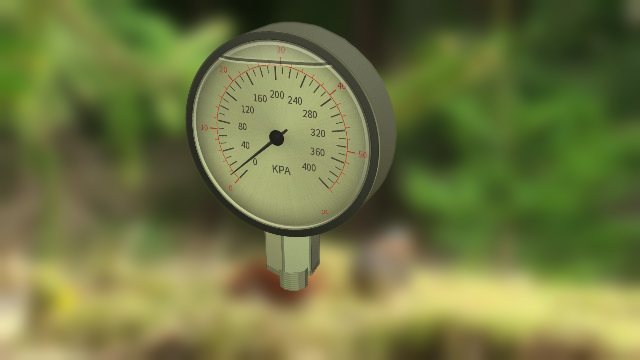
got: 10 kPa
